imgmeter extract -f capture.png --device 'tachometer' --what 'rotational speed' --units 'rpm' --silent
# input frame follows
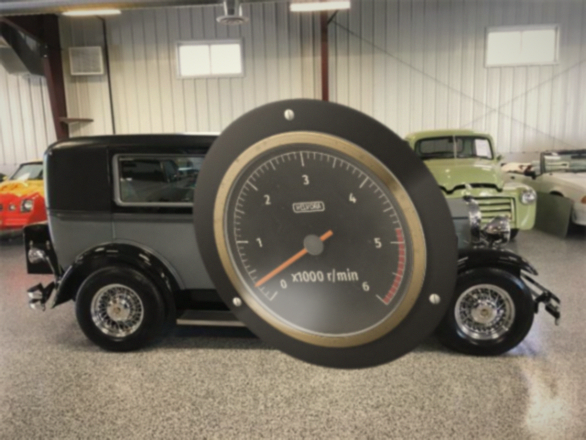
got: 300 rpm
